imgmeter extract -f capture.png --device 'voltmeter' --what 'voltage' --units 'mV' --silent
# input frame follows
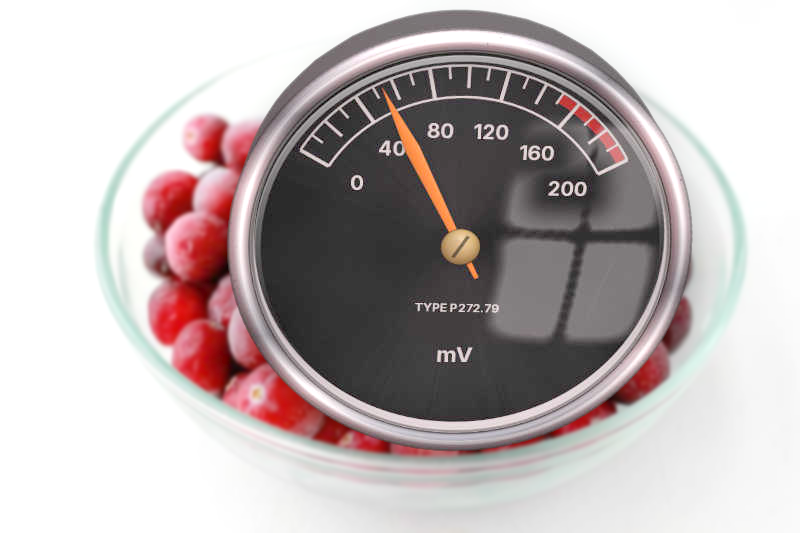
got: 55 mV
